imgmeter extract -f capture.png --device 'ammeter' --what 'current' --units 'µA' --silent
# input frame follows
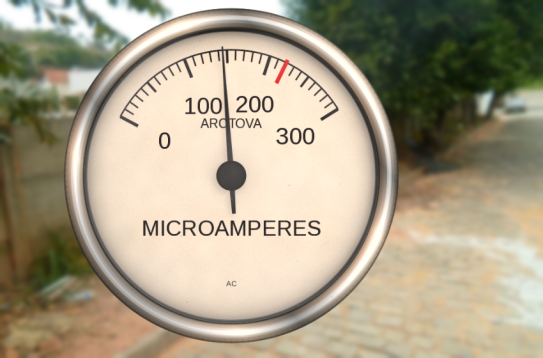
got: 145 µA
